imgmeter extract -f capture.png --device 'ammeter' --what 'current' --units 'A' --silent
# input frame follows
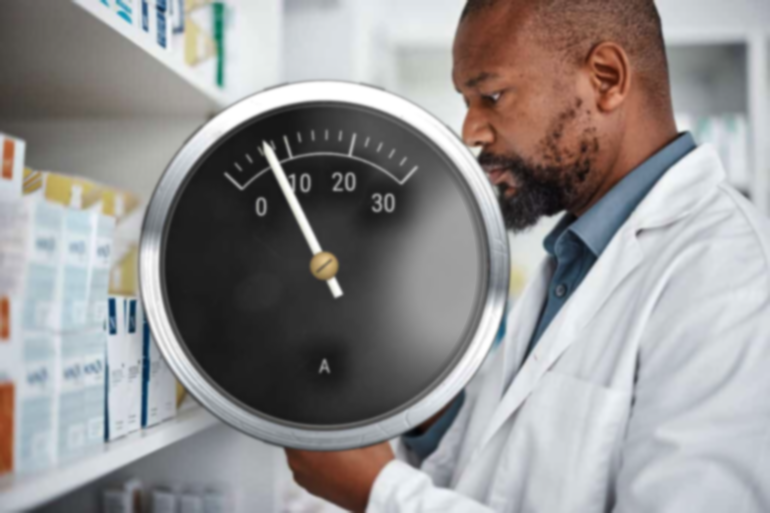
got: 7 A
